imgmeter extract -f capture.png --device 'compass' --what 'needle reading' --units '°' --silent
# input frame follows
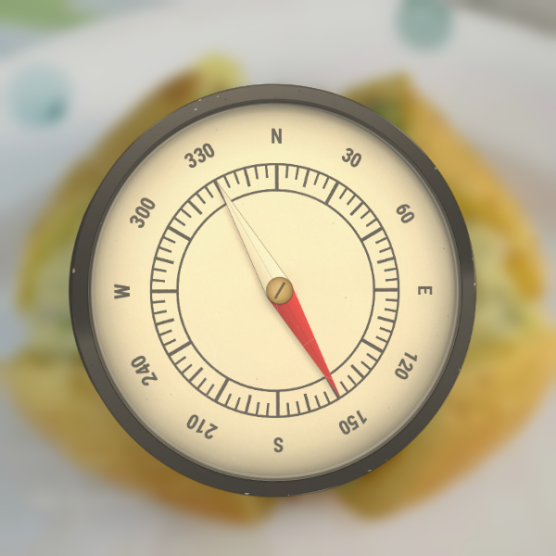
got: 150 °
